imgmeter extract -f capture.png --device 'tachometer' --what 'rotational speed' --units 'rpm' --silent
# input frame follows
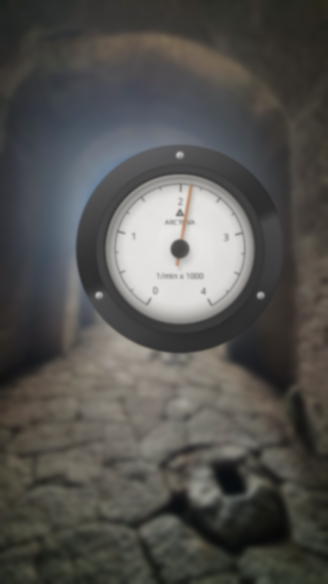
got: 2125 rpm
